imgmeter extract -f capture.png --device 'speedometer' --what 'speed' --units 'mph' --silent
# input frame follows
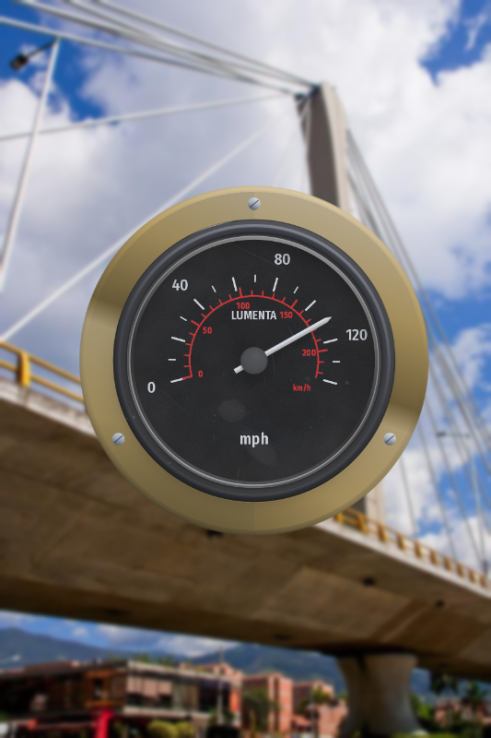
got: 110 mph
